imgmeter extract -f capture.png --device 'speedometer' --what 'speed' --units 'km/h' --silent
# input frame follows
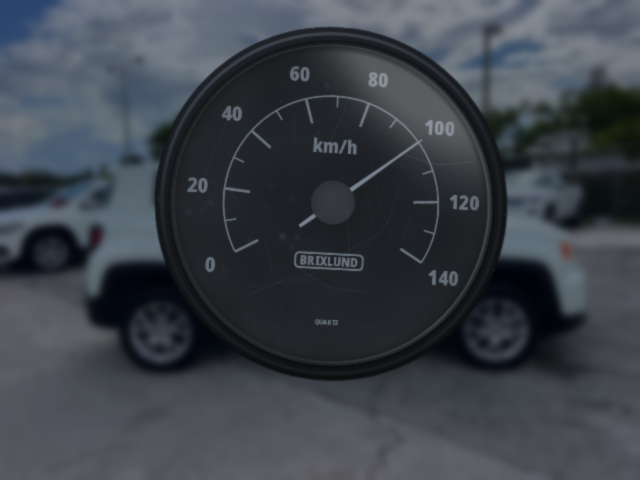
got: 100 km/h
